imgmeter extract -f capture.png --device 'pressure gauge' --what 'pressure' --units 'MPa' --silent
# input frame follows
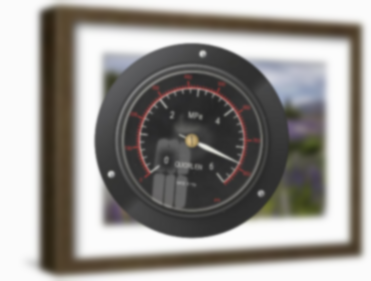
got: 5.4 MPa
